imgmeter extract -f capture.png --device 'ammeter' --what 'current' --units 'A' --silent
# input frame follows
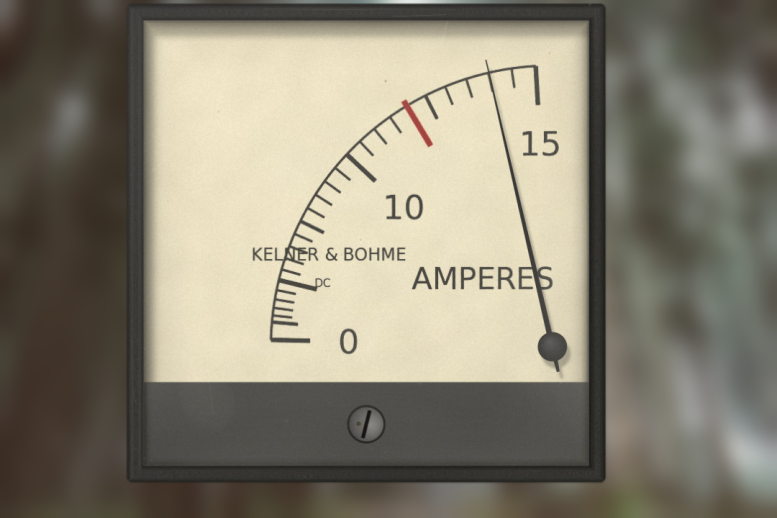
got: 14 A
